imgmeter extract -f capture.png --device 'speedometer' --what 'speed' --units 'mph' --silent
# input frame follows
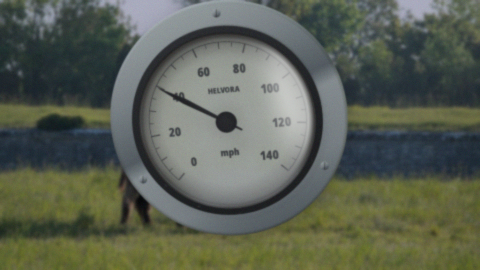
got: 40 mph
